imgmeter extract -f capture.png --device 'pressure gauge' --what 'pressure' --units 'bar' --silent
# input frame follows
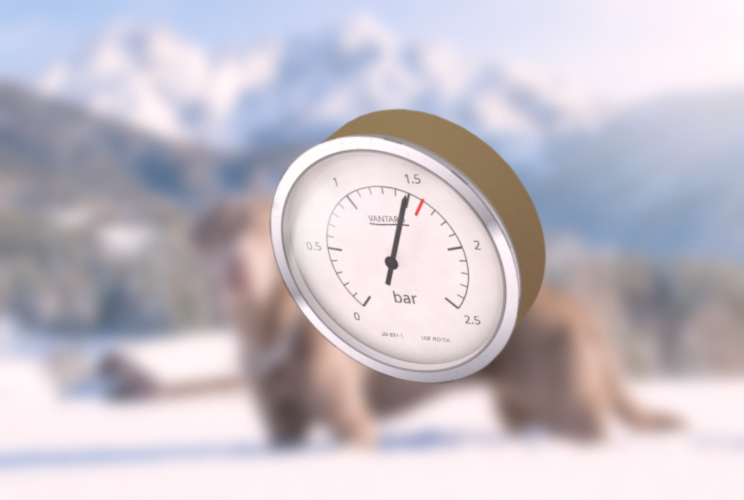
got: 1.5 bar
